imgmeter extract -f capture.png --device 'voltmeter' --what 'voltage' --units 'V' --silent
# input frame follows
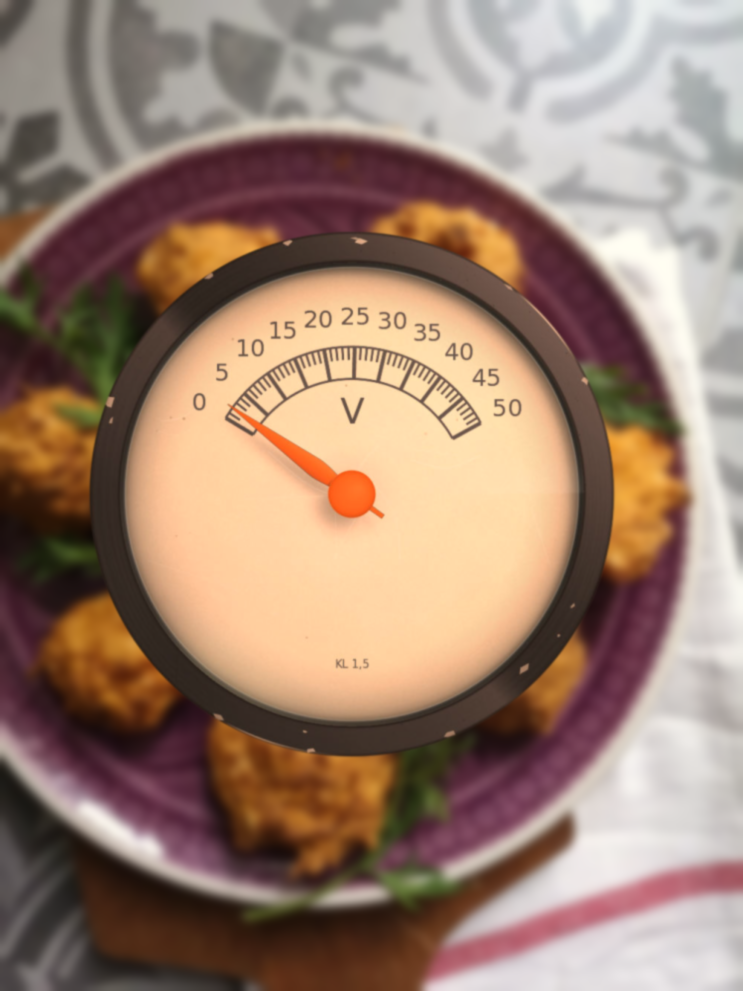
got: 2 V
